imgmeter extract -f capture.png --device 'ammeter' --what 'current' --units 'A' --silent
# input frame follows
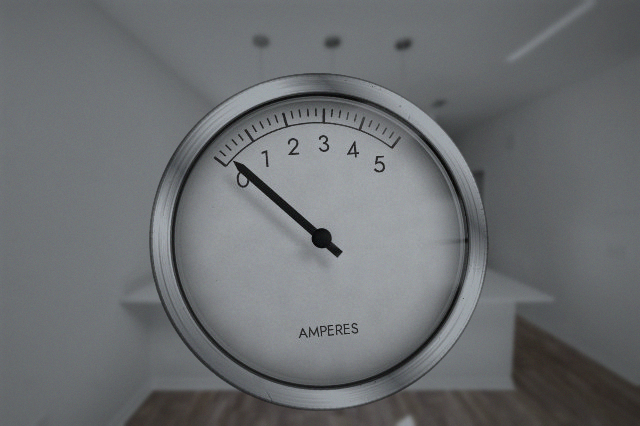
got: 0.2 A
